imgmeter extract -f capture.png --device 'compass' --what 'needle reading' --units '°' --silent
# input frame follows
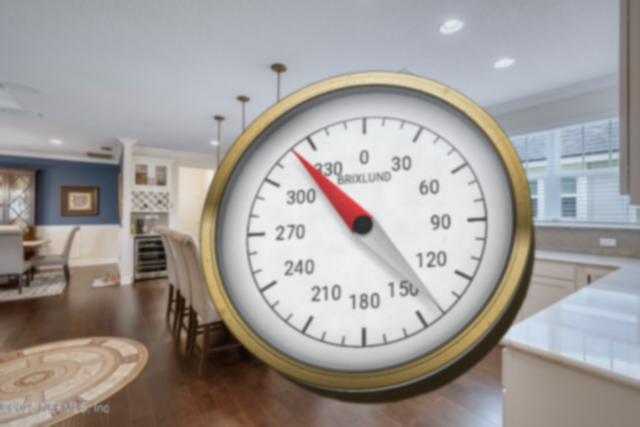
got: 320 °
